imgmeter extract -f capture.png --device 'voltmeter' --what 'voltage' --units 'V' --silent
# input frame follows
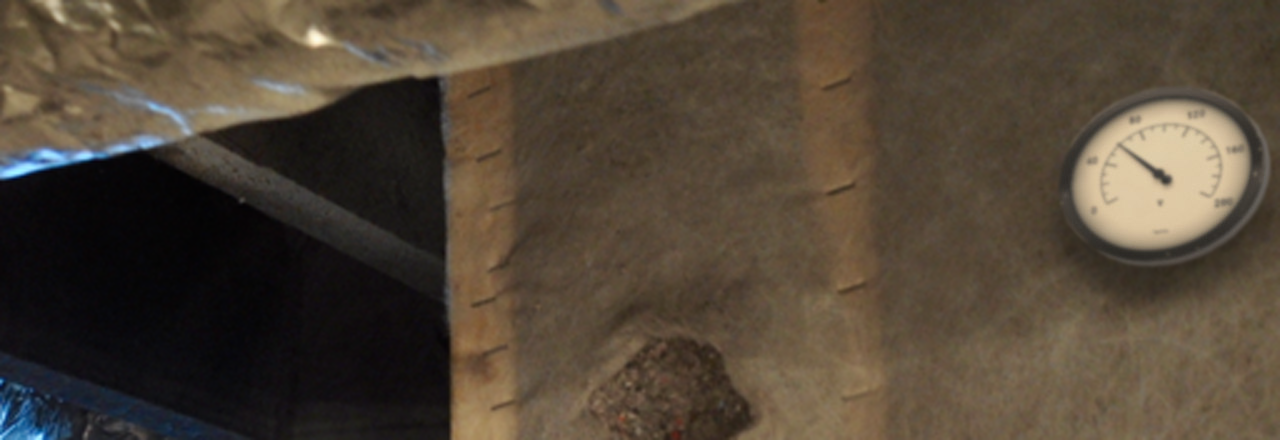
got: 60 V
